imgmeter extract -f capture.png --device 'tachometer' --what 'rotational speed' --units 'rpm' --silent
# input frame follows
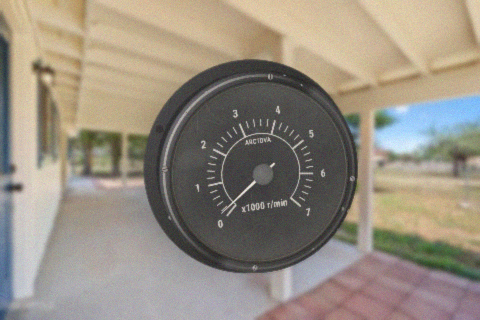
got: 200 rpm
